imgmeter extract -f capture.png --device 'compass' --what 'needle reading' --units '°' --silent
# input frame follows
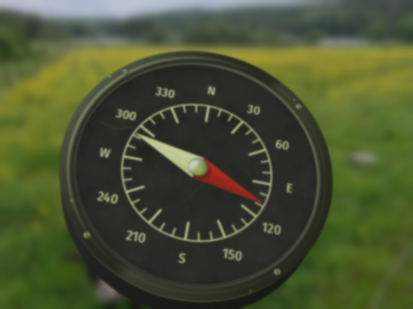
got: 110 °
